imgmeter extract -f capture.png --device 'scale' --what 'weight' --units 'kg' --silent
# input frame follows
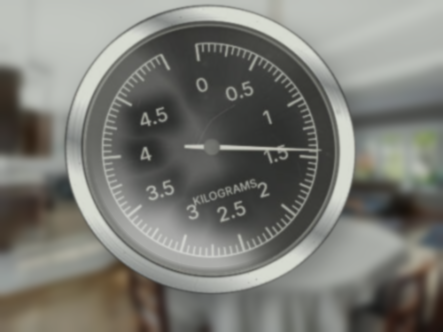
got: 1.45 kg
